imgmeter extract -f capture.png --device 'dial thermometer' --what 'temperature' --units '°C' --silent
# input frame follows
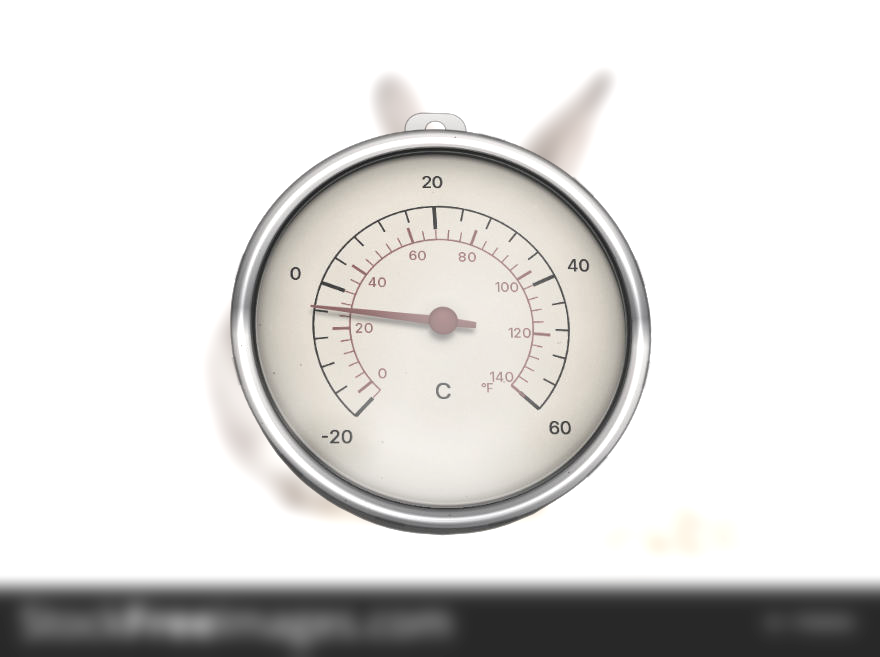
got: -4 °C
